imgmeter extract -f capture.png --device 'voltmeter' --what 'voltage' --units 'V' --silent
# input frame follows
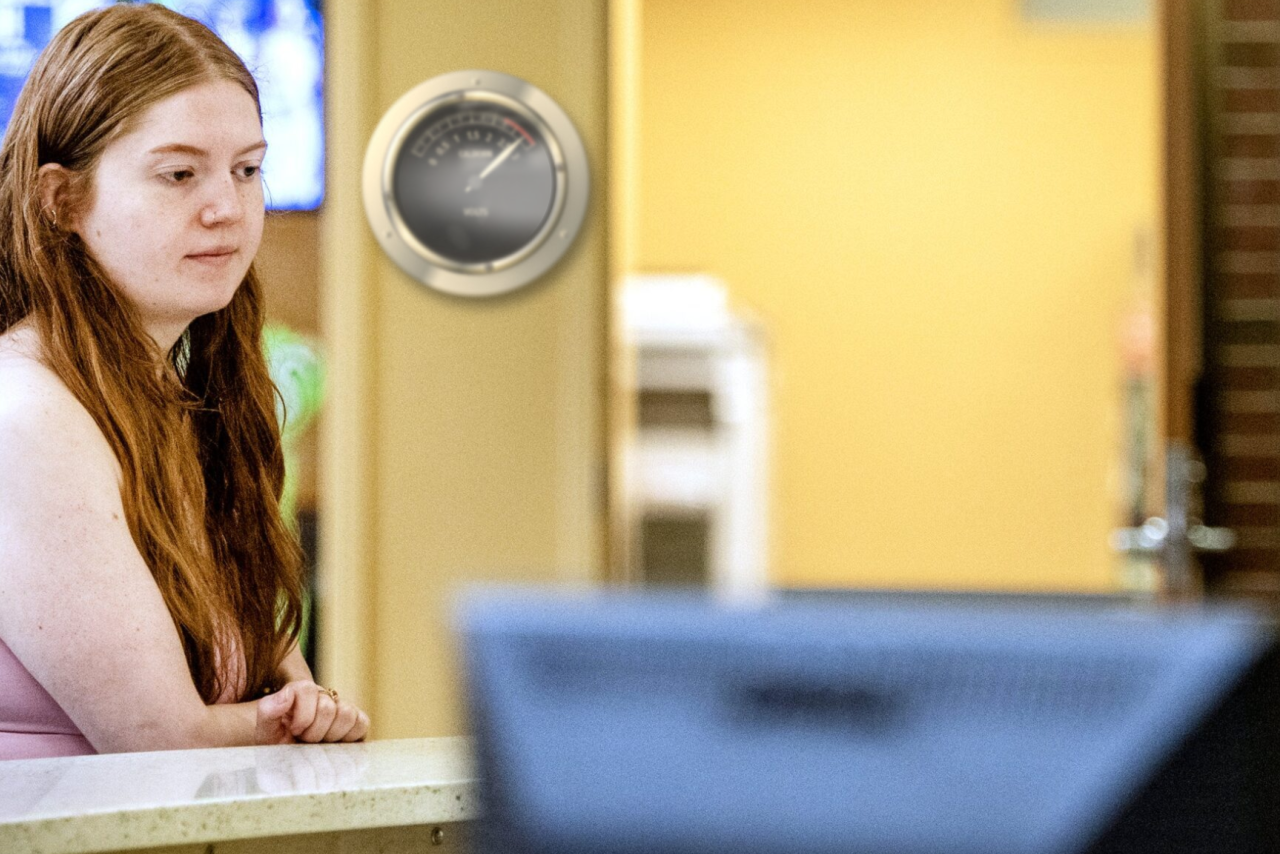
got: 2.75 V
